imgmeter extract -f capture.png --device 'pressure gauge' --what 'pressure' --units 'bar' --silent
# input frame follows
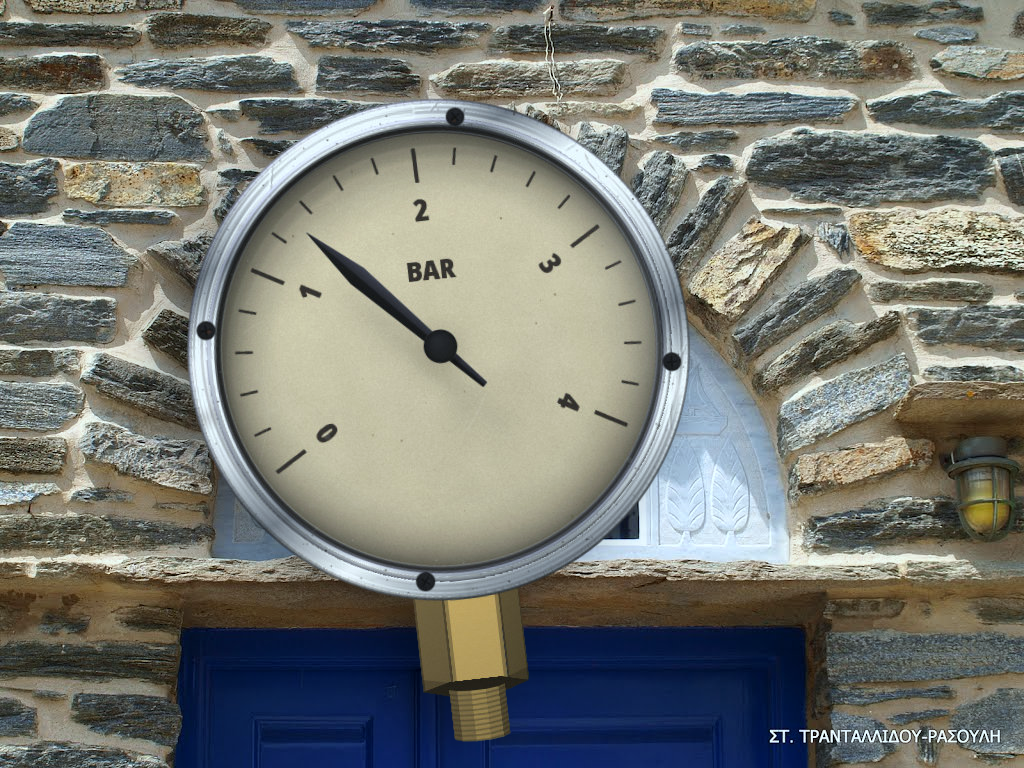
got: 1.3 bar
